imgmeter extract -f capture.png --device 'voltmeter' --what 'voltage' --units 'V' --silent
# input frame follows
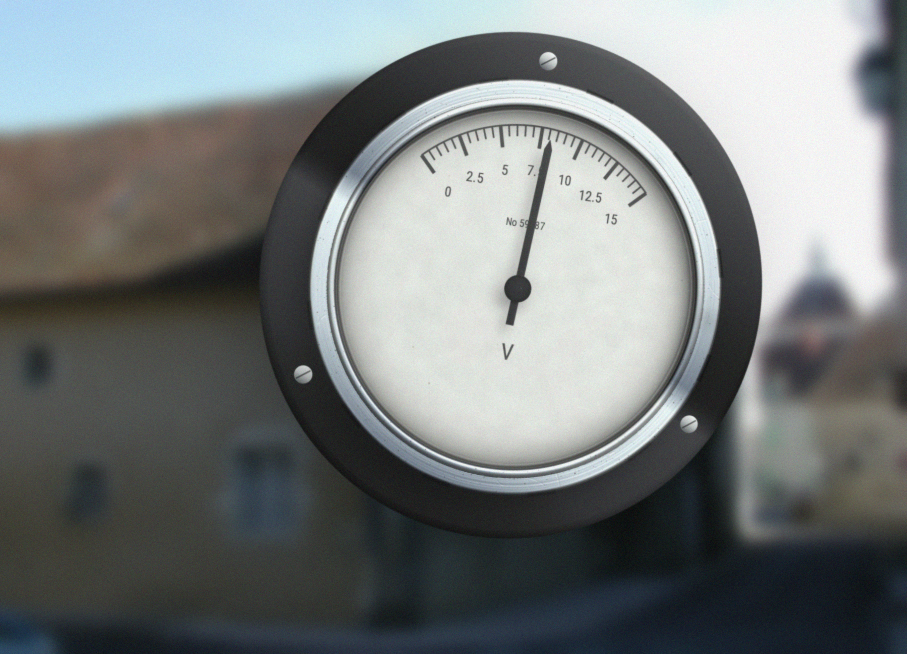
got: 8 V
